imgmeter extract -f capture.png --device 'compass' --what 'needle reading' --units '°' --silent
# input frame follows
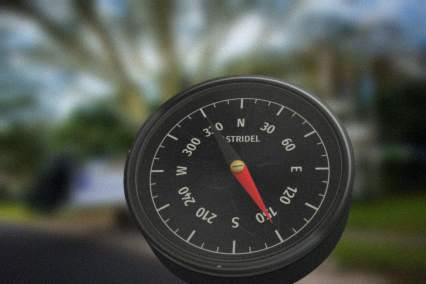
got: 150 °
